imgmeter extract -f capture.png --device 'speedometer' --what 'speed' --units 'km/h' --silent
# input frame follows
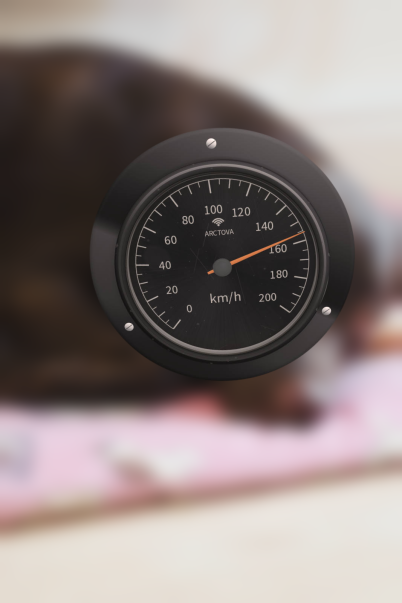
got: 155 km/h
